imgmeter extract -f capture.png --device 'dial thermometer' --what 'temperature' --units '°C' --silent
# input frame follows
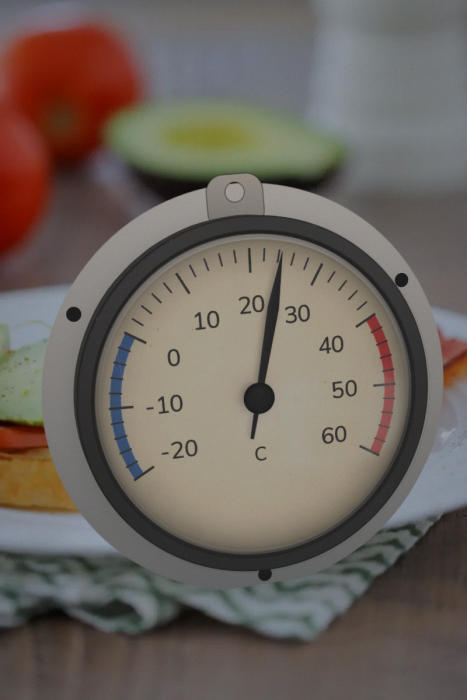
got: 24 °C
